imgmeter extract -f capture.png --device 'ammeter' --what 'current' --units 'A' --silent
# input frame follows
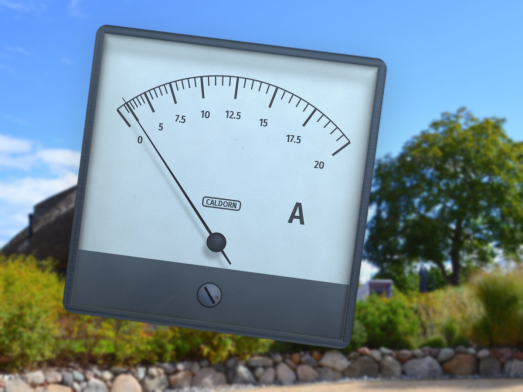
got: 2.5 A
